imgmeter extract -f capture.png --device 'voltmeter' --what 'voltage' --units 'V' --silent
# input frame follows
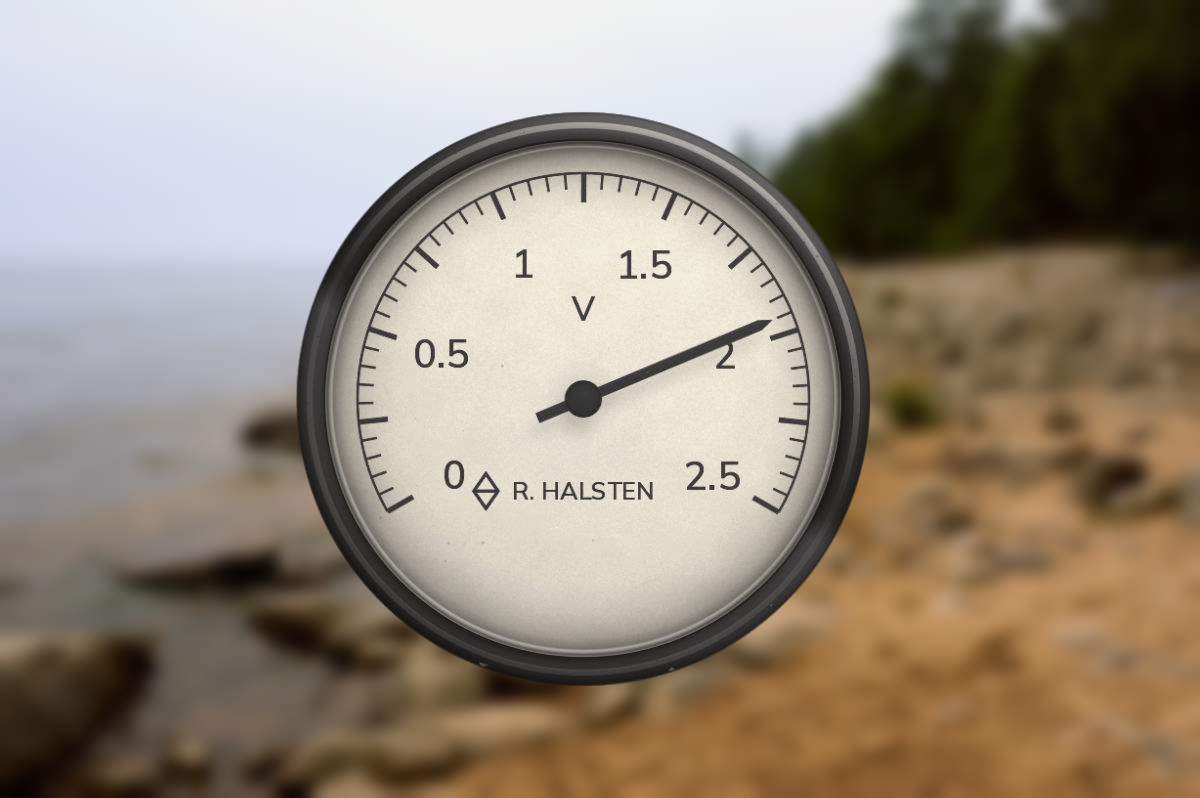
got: 1.95 V
